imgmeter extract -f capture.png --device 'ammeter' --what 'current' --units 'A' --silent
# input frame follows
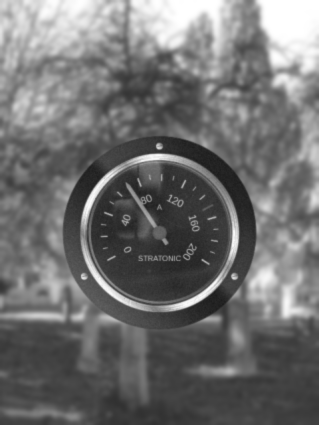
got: 70 A
